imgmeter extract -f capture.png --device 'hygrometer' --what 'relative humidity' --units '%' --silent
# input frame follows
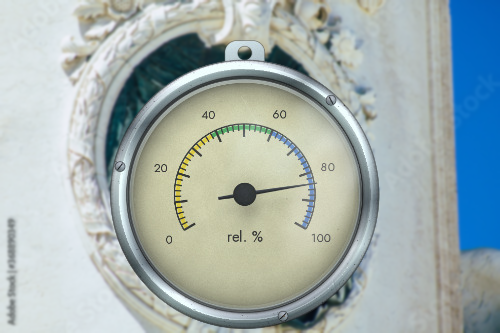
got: 84 %
